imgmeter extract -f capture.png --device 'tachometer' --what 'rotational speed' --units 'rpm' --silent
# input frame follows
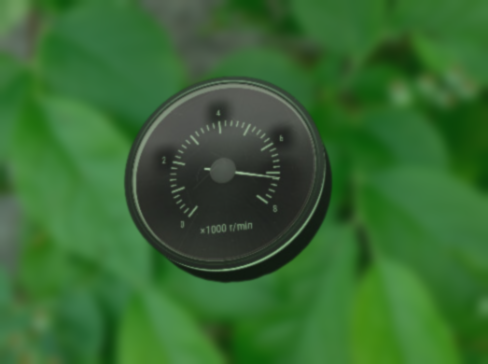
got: 7200 rpm
